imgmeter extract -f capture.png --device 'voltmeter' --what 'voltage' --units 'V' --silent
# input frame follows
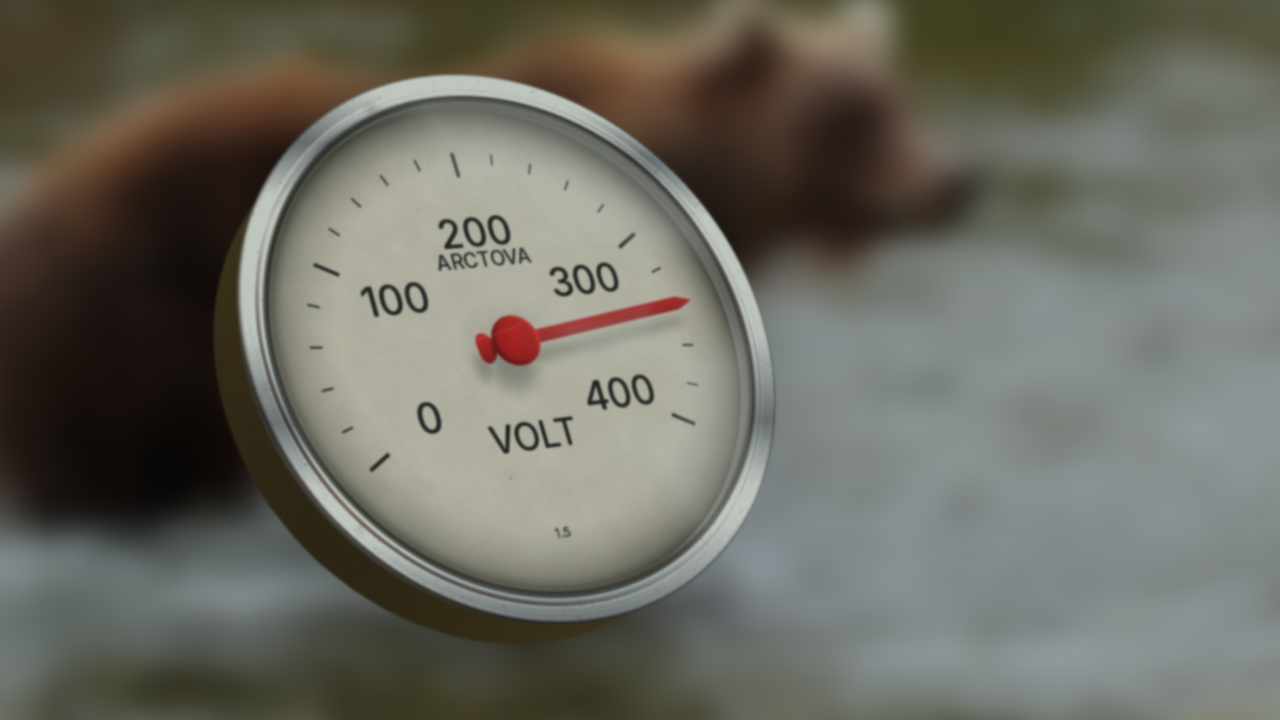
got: 340 V
